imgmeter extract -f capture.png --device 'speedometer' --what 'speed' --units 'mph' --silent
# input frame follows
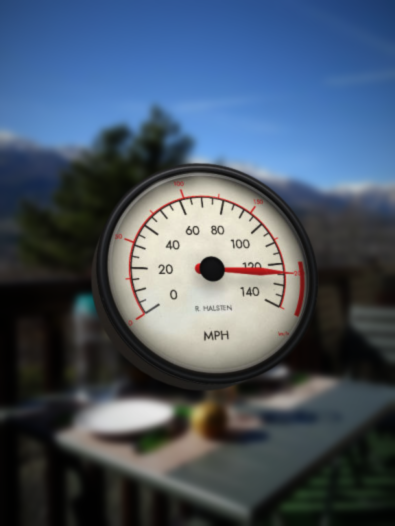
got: 125 mph
